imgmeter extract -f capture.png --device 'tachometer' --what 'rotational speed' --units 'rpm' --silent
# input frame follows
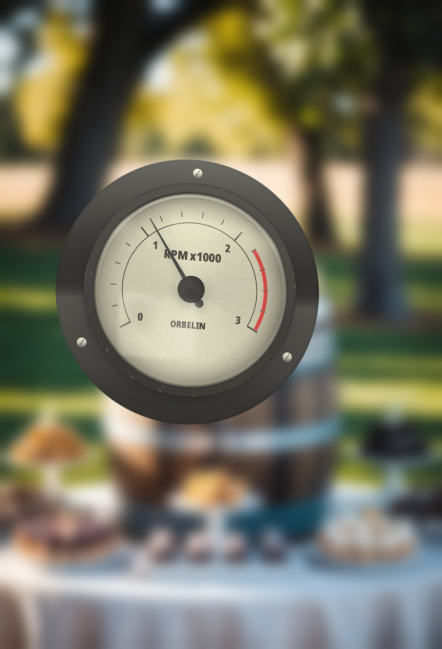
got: 1100 rpm
